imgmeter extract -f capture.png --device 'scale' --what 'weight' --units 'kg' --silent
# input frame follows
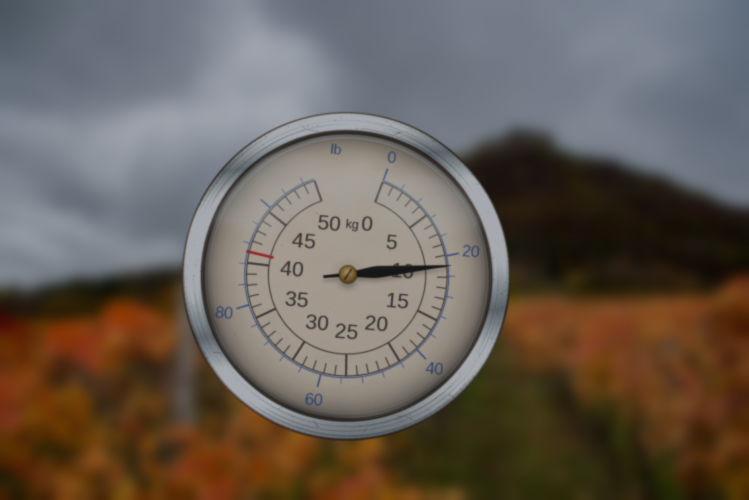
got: 10 kg
